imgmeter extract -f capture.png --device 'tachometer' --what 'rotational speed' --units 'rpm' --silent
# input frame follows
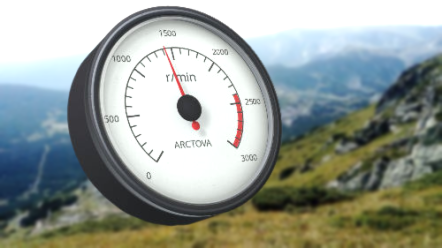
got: 1400 rpm
